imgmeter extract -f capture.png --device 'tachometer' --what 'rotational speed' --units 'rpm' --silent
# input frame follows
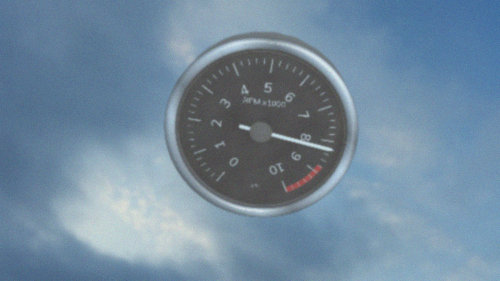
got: 8200 rpm
